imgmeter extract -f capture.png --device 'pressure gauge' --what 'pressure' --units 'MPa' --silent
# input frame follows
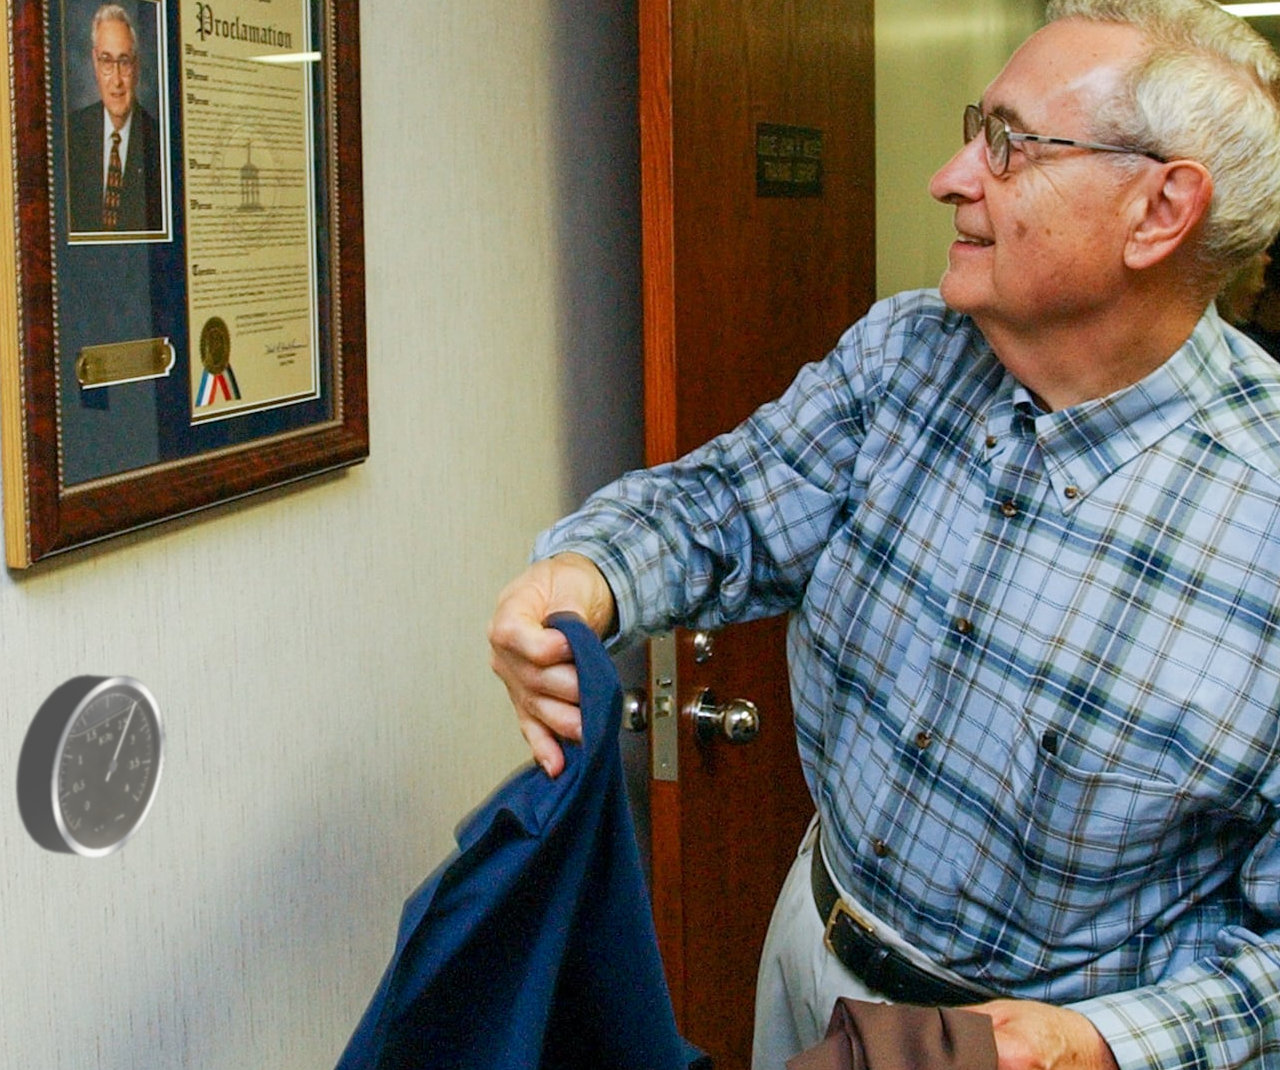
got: 2.5 MPa
